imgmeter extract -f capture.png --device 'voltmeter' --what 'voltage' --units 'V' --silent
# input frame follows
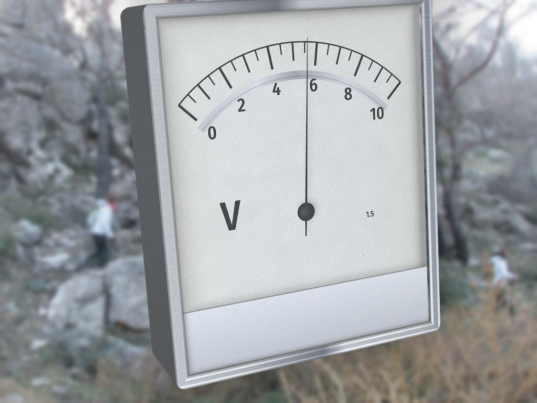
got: 5.5 V
